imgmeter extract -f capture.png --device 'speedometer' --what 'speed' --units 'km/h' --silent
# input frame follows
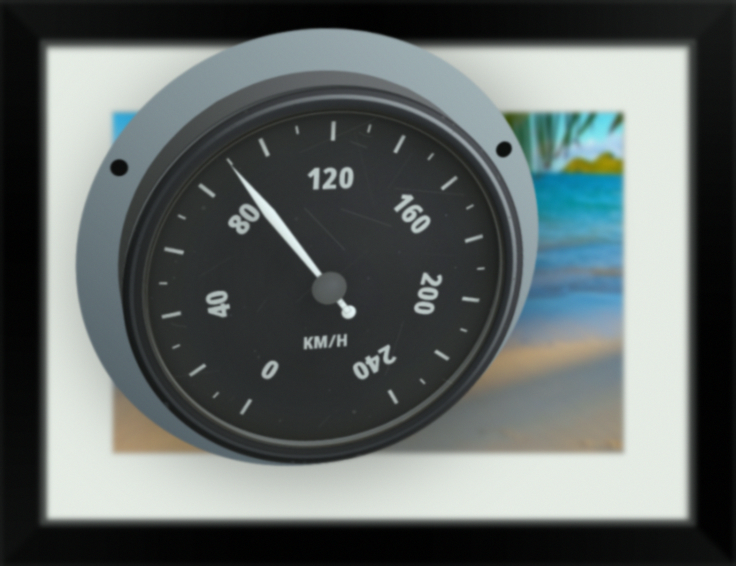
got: 90 km/h
